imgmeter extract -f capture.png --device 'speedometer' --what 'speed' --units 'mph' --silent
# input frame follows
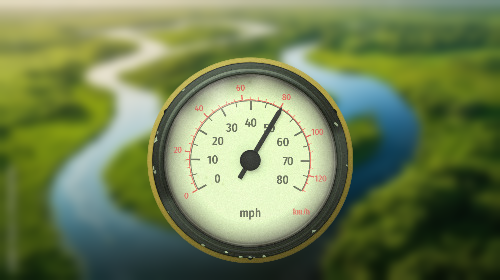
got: 50 mph
